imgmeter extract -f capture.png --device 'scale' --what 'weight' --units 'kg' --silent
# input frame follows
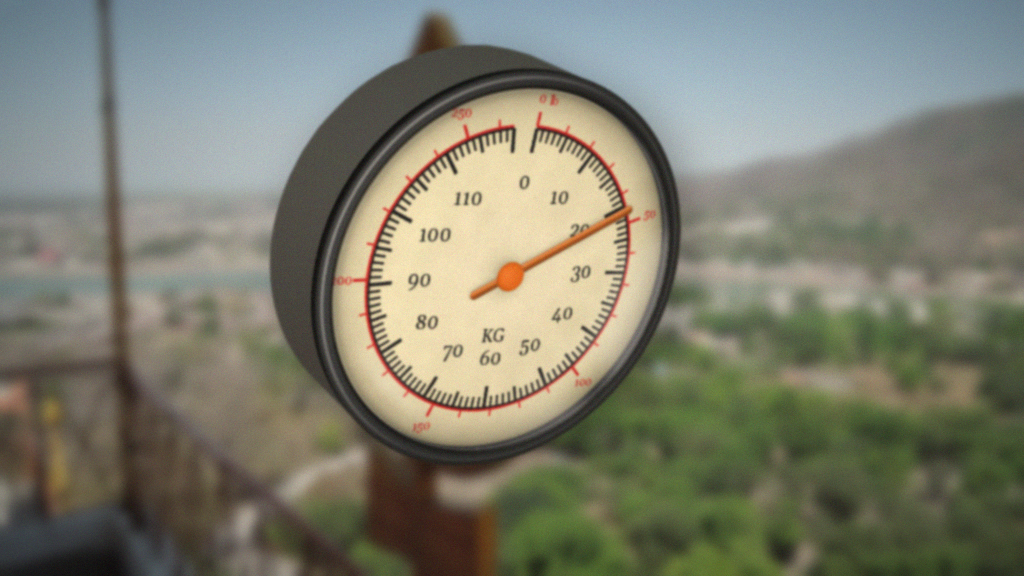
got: 20 kg
